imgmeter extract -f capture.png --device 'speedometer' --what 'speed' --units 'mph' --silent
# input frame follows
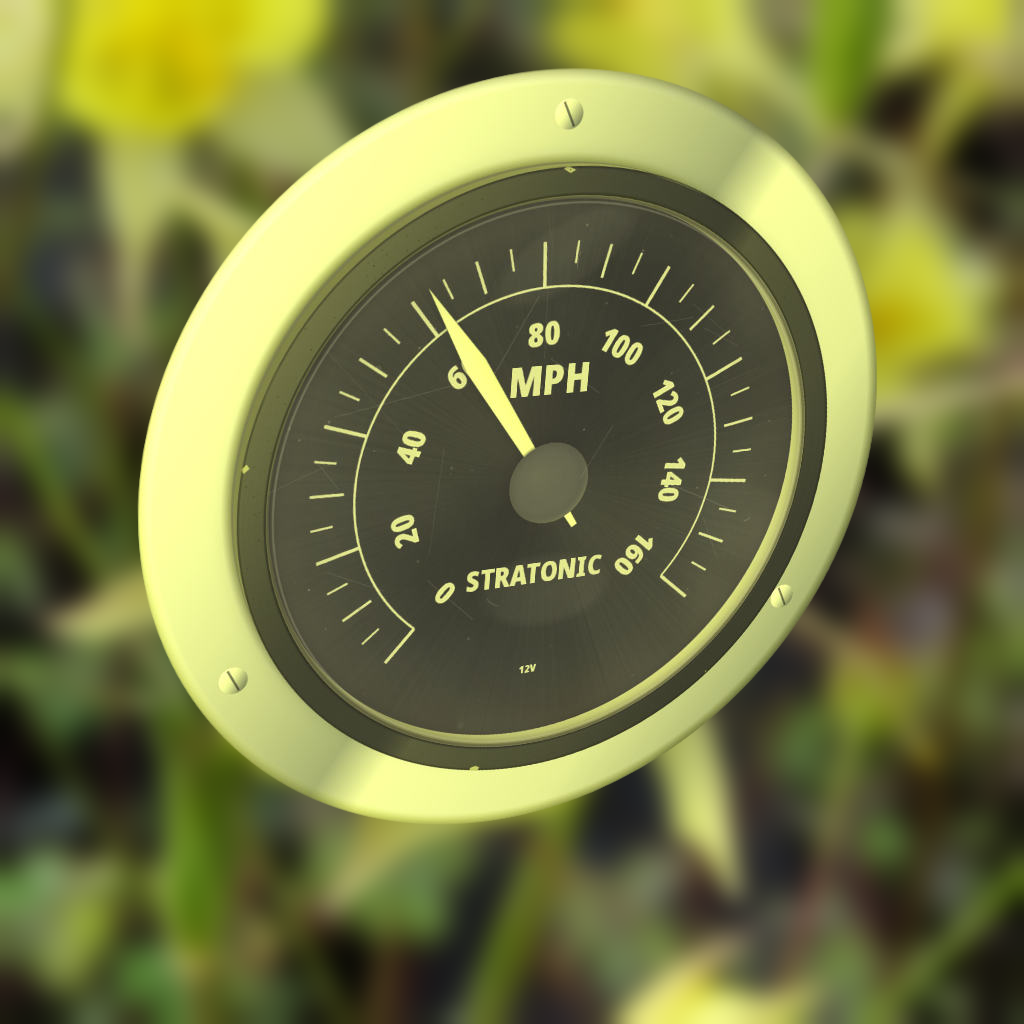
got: 62.5 mph
